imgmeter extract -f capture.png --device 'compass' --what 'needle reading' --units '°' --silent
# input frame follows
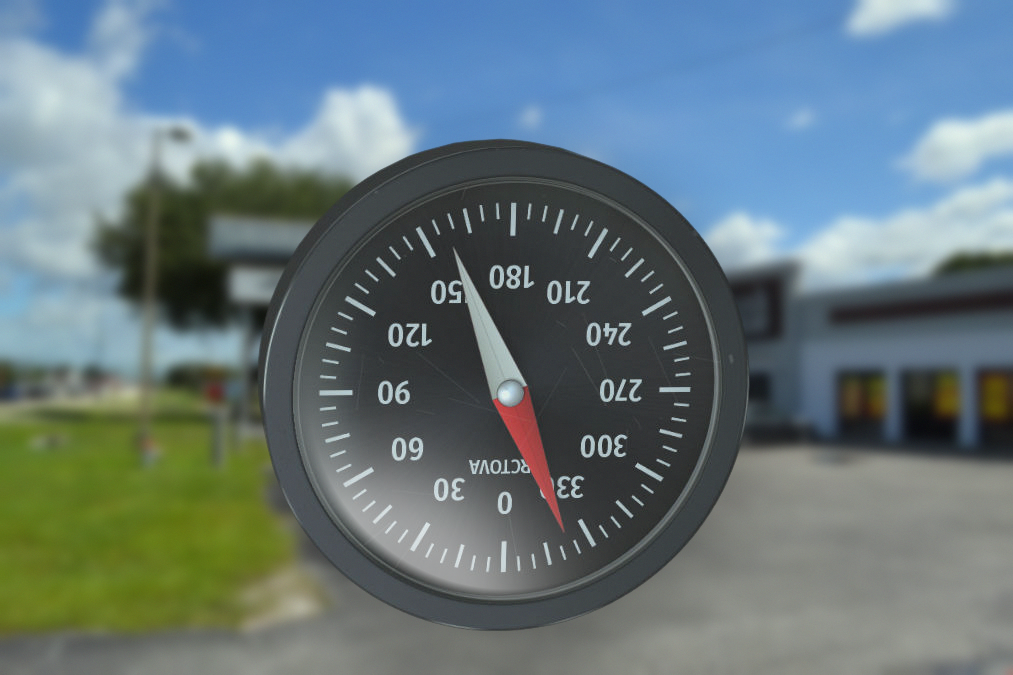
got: 337.5 °
